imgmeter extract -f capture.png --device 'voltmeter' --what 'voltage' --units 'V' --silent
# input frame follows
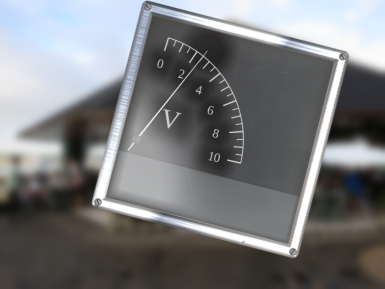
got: 2.5 V
